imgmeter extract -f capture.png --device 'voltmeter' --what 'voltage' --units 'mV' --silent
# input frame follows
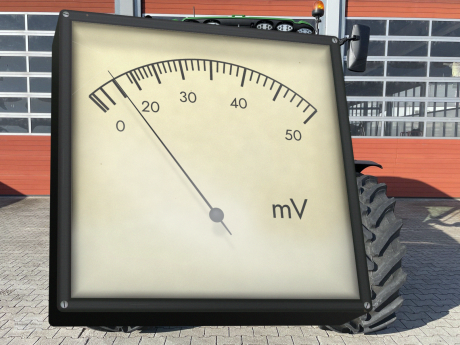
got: 15 mV
